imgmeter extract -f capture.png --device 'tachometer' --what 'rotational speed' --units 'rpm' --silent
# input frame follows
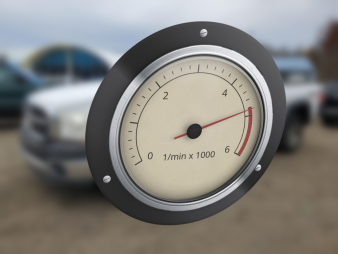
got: 4800 rpm
